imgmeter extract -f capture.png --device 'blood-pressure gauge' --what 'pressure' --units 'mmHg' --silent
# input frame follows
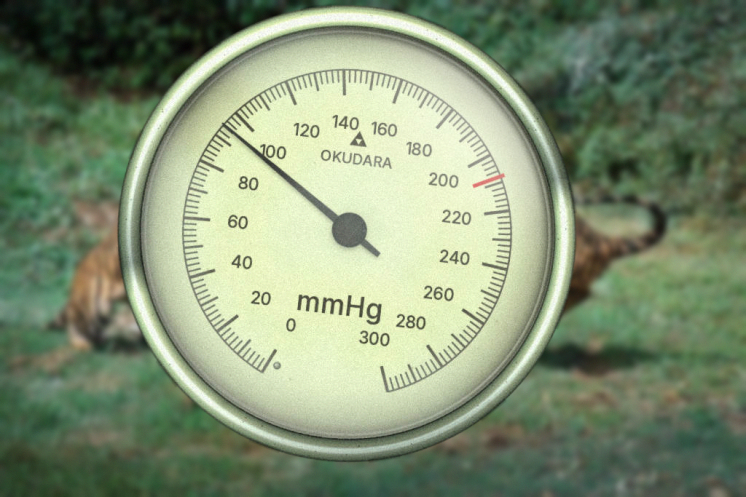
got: 94 mmHg
